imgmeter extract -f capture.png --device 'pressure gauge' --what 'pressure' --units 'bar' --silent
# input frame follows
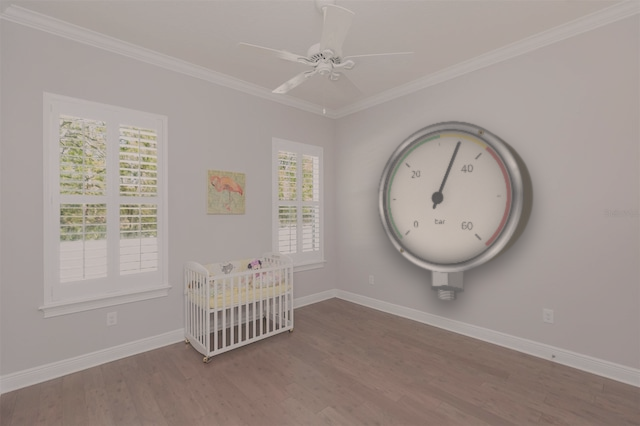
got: 35 bar
